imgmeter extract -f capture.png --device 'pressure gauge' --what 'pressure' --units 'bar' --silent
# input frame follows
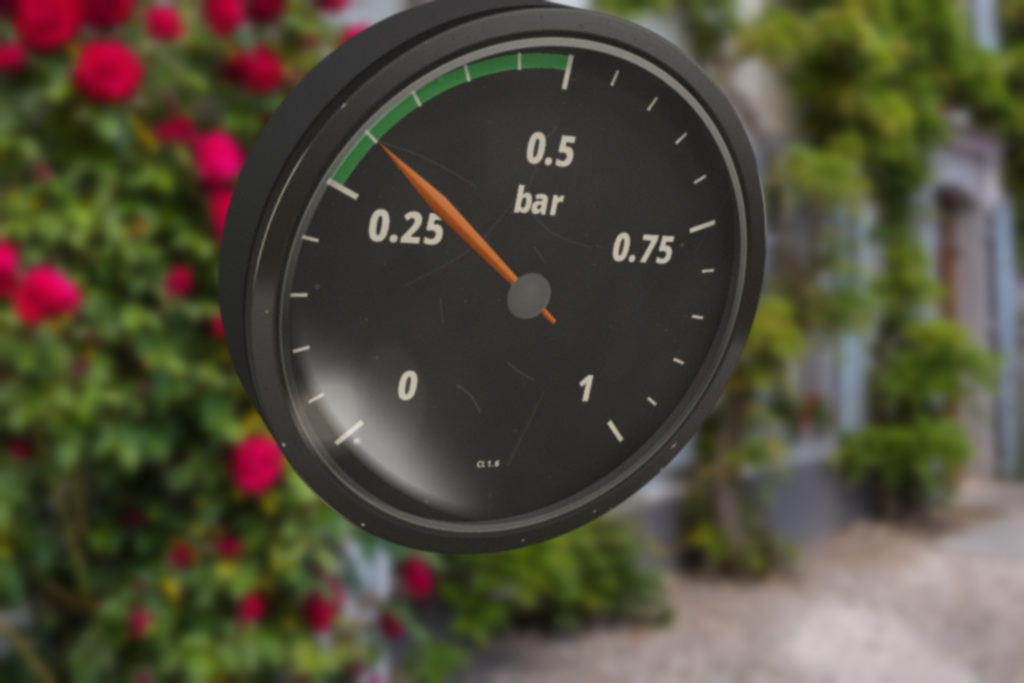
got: 0.3 bar
